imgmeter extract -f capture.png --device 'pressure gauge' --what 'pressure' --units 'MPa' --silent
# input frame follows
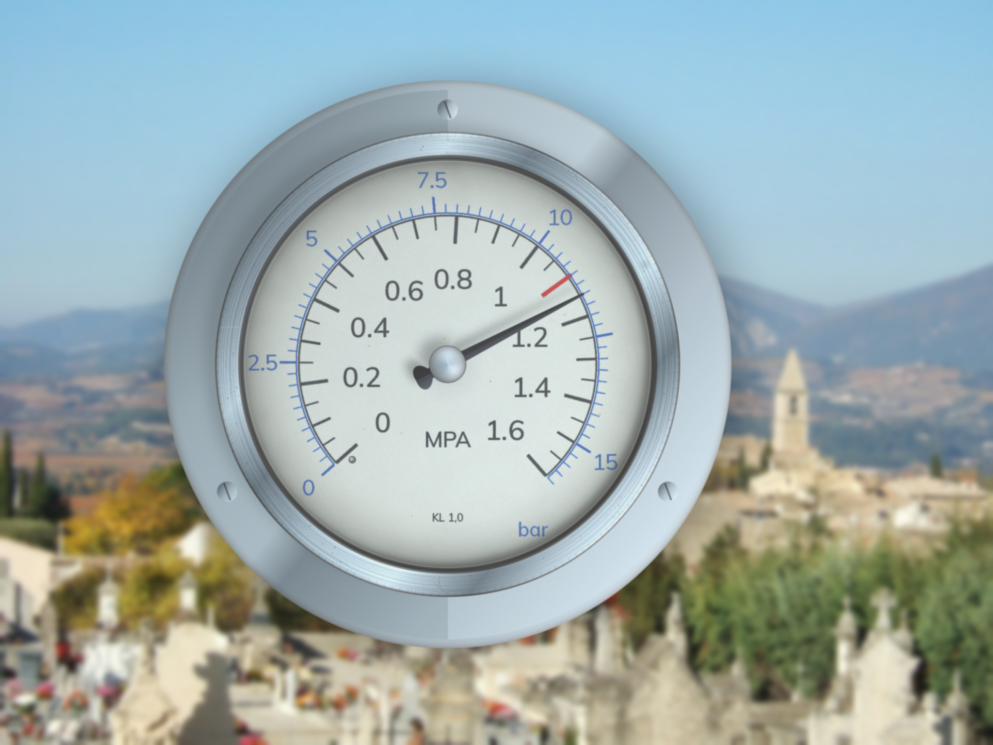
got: 1.15 MPa
